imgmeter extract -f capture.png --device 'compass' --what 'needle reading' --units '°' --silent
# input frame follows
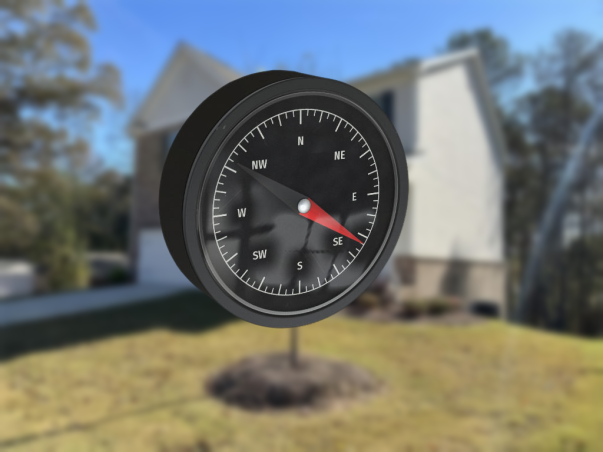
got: 125 °
